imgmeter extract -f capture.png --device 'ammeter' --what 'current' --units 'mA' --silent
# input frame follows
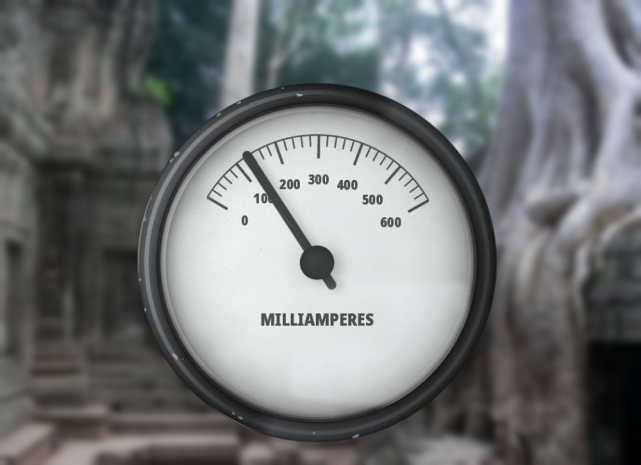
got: 130 mA
